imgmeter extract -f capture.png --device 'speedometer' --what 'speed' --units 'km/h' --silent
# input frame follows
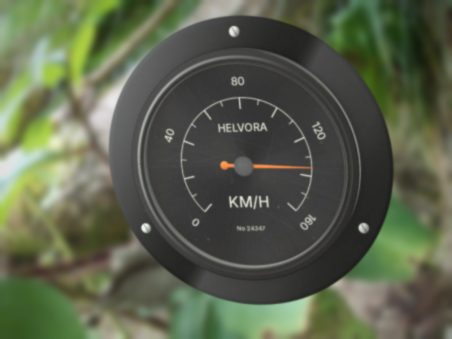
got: 135 km/h
